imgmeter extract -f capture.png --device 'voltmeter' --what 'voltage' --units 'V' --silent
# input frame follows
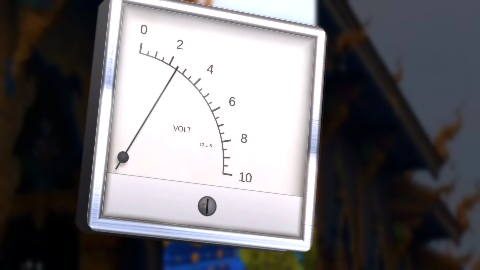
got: 2.5 V
